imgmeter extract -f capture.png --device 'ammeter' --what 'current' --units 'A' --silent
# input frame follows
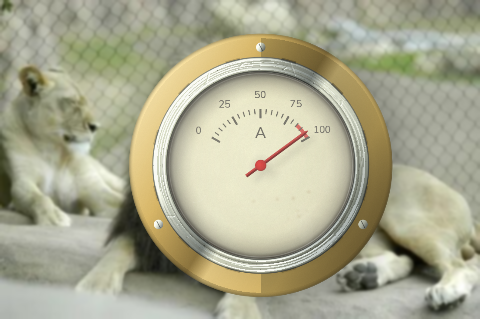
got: 95 A
